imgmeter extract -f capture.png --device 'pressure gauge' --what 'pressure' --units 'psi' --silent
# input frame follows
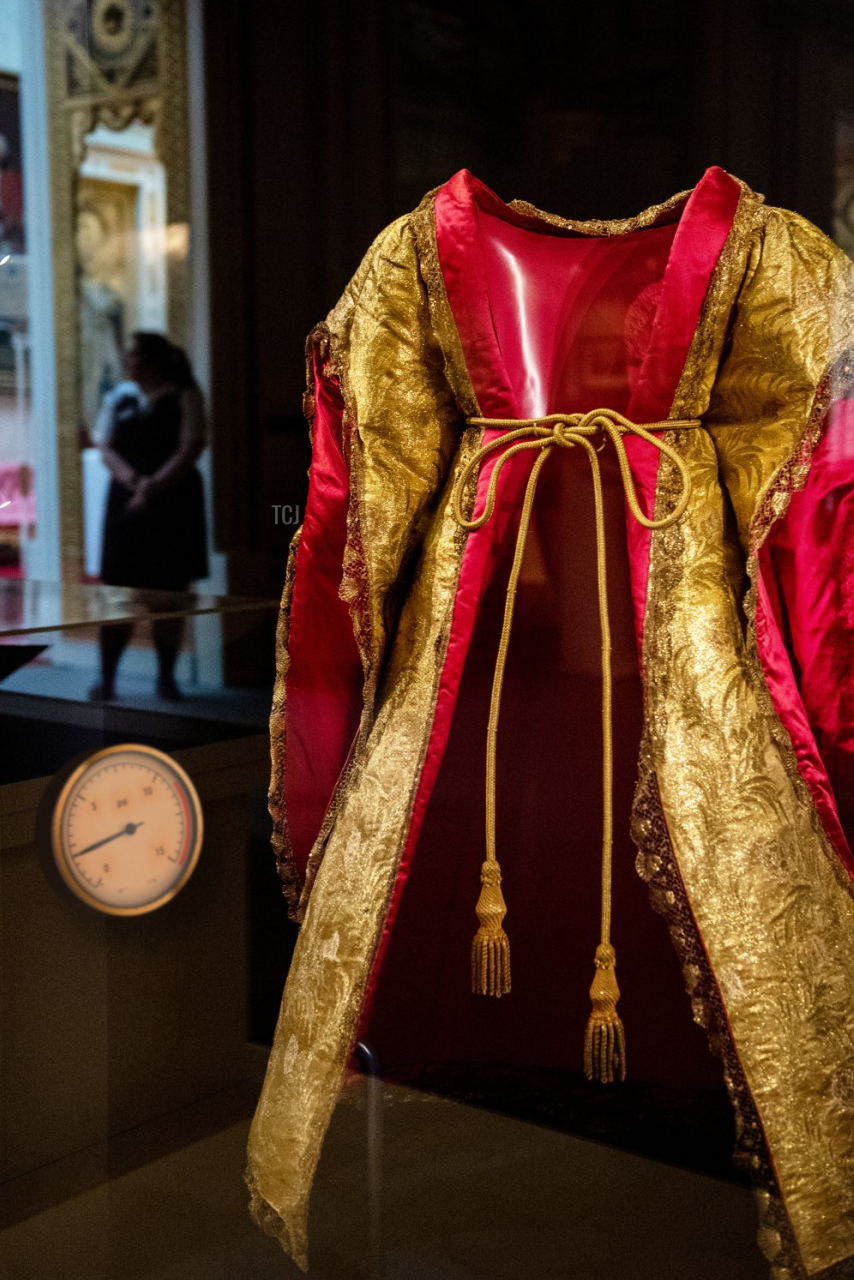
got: 2 psi
